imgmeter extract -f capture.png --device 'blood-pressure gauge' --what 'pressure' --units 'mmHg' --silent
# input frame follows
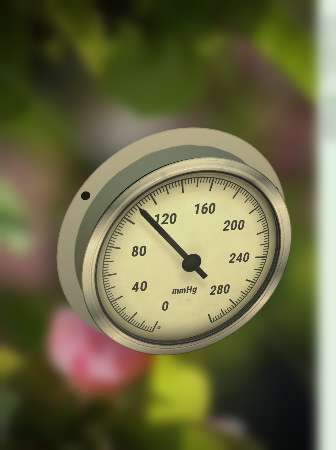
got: 110 mmHg
